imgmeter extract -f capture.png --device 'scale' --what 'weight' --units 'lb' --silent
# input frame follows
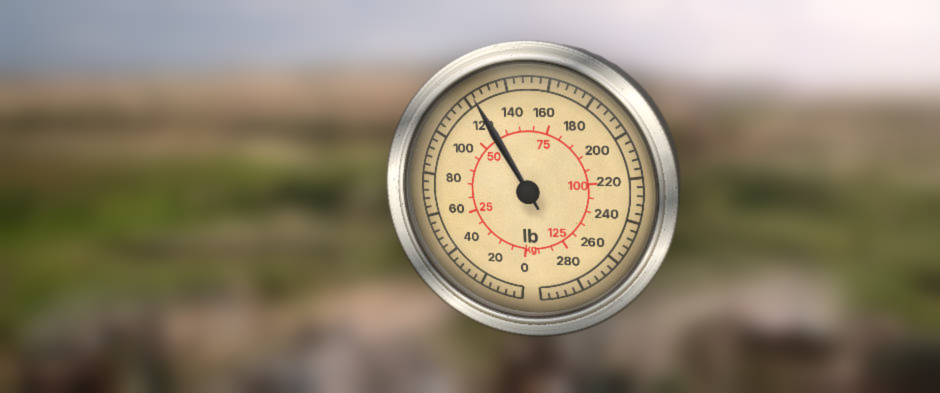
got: 124 lb
